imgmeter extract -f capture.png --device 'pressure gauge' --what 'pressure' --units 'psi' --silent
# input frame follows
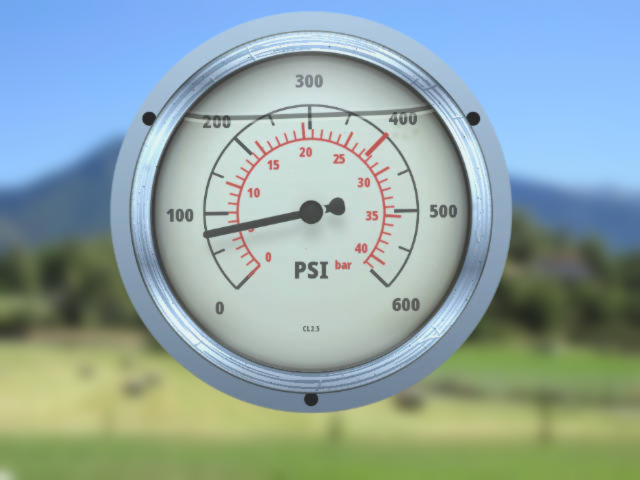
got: 75 psi
